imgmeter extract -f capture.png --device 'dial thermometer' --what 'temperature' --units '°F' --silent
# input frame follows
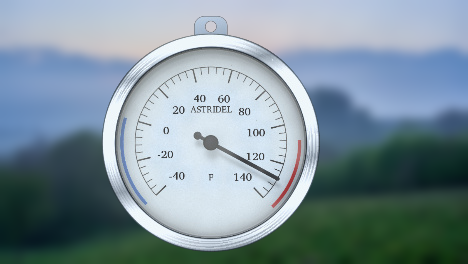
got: 128 °F
